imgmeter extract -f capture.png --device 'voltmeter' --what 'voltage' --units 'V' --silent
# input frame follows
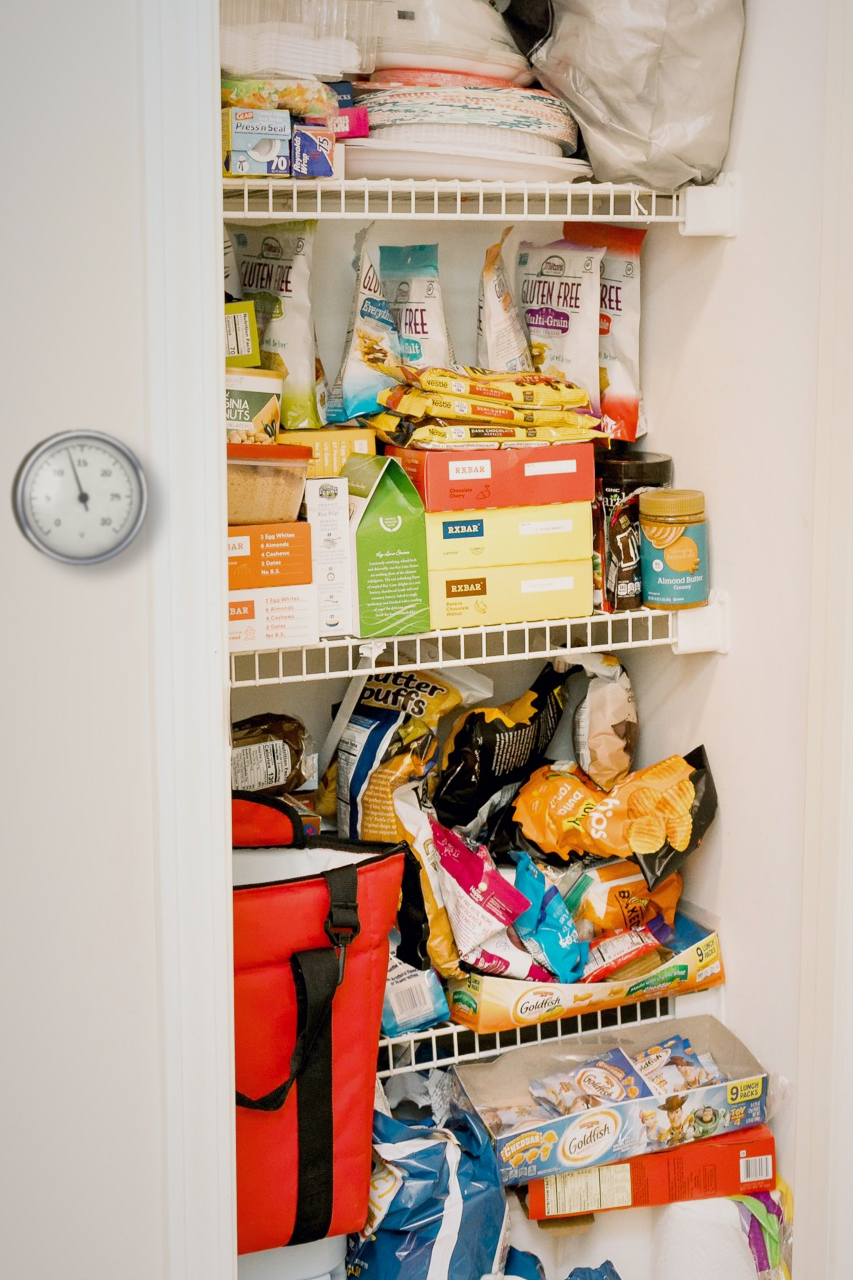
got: 13 V
